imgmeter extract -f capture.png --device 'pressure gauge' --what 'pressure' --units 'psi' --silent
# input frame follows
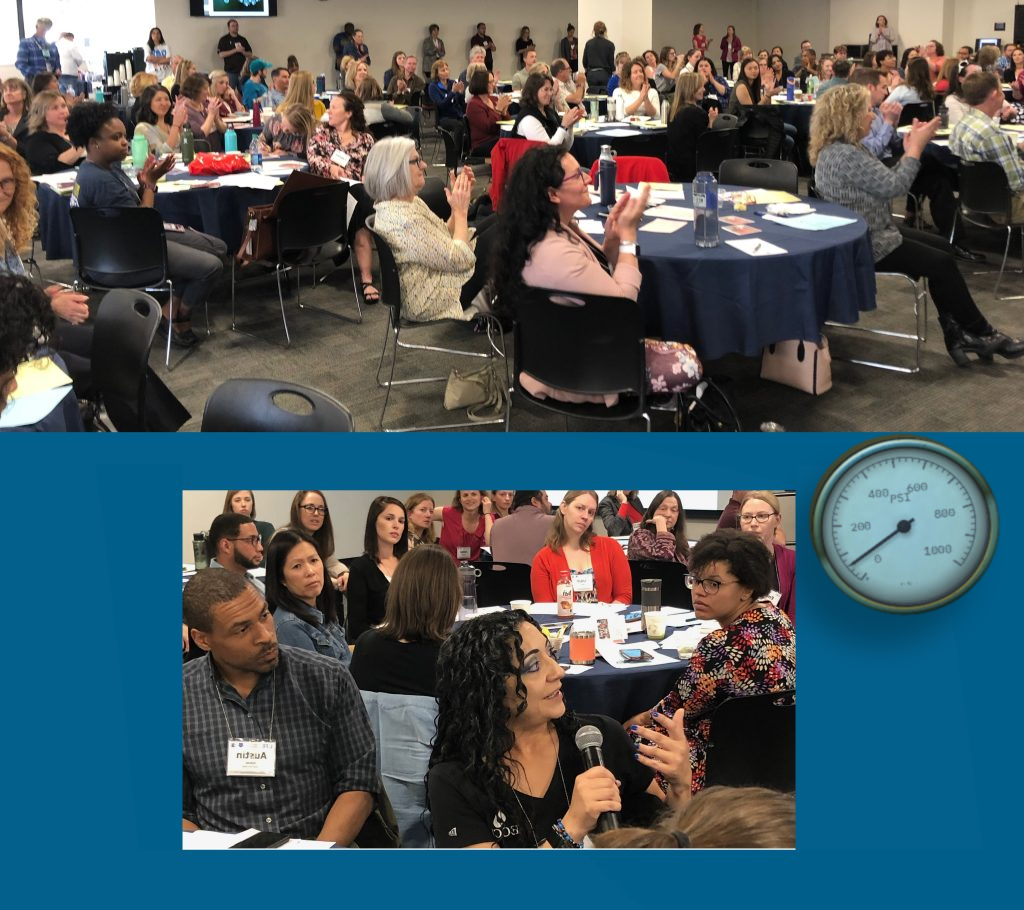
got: 60 psi
